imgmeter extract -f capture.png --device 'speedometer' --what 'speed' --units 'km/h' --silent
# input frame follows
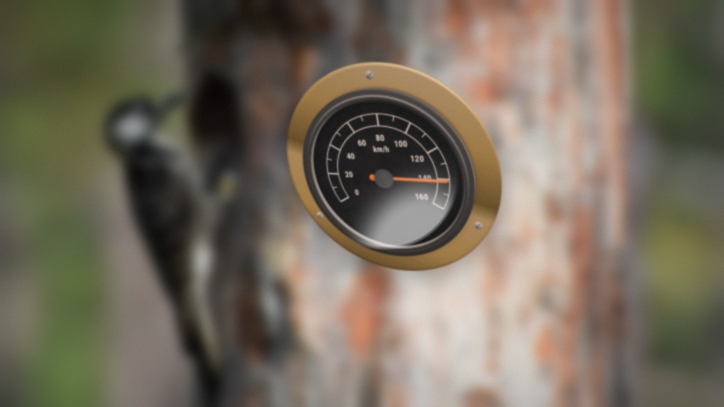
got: 140 km/h
